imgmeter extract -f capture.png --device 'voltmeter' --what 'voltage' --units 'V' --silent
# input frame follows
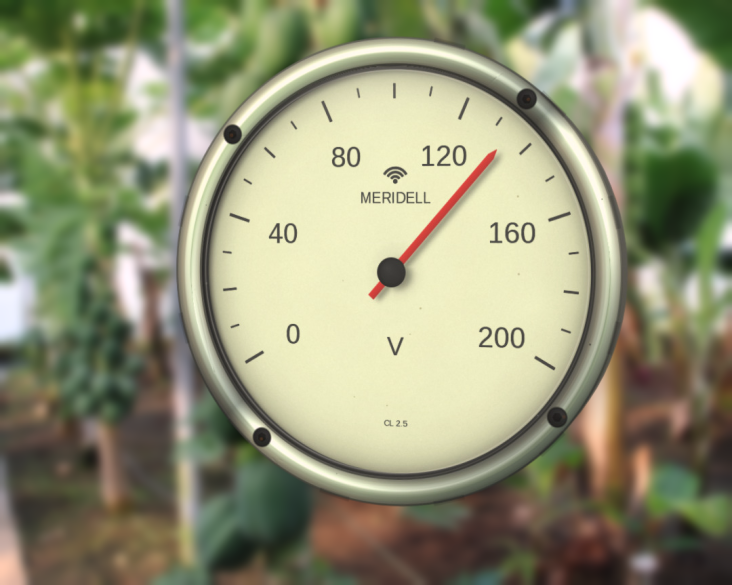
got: 135 V
